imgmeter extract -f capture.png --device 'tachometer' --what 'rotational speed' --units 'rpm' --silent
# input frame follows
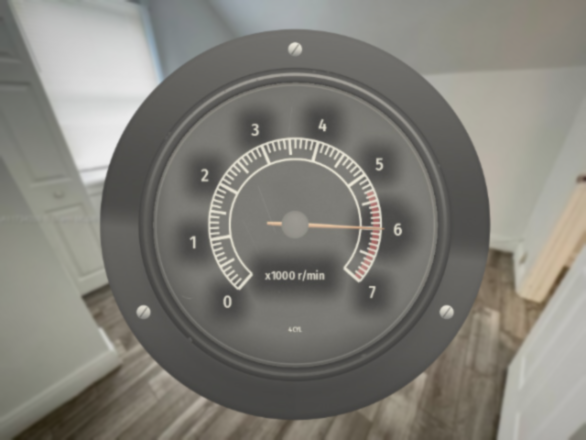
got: 6000 rpm
